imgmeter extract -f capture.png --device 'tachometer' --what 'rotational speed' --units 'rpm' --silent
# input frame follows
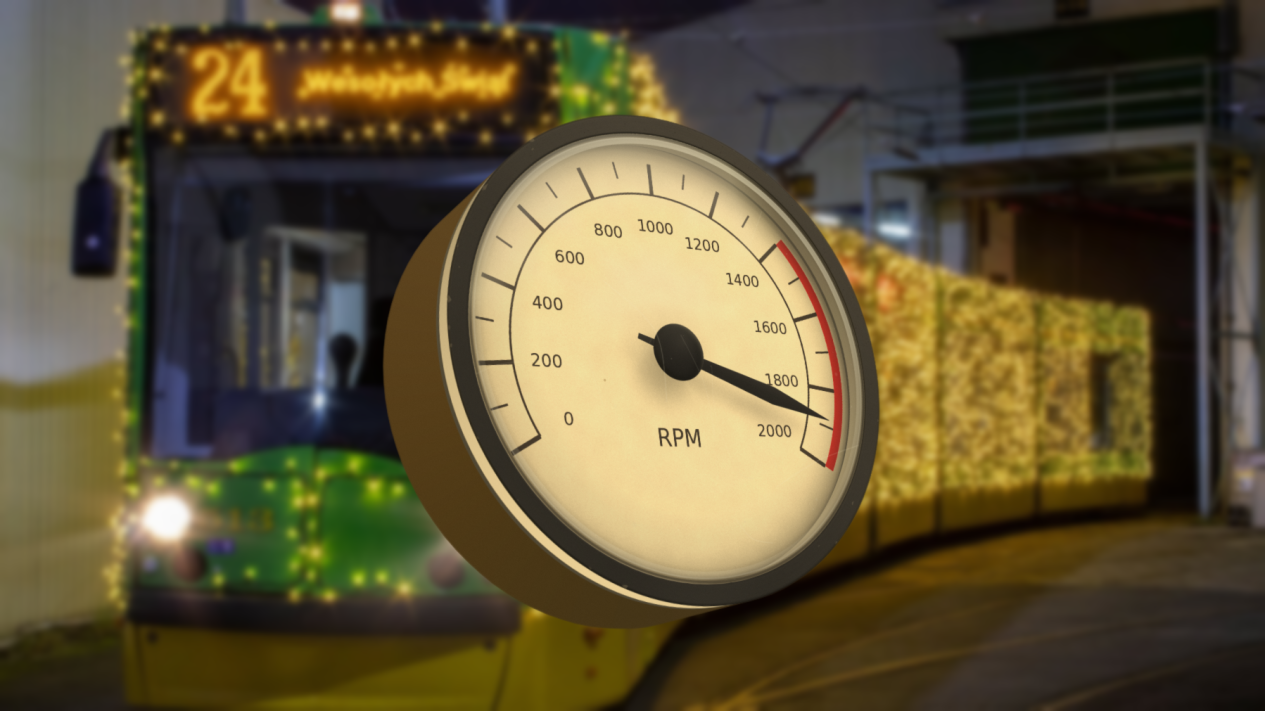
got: 1900 rpm
